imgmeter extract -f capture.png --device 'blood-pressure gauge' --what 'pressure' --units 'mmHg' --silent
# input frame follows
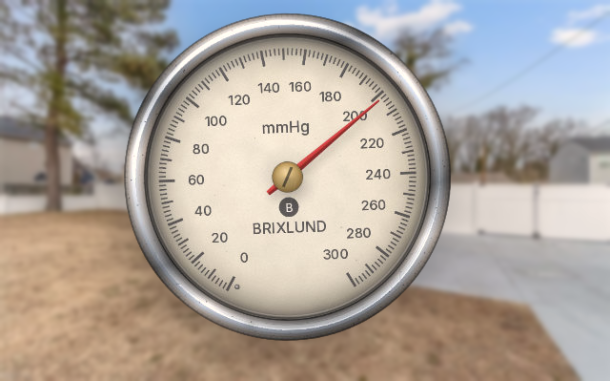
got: 202 mmHg
